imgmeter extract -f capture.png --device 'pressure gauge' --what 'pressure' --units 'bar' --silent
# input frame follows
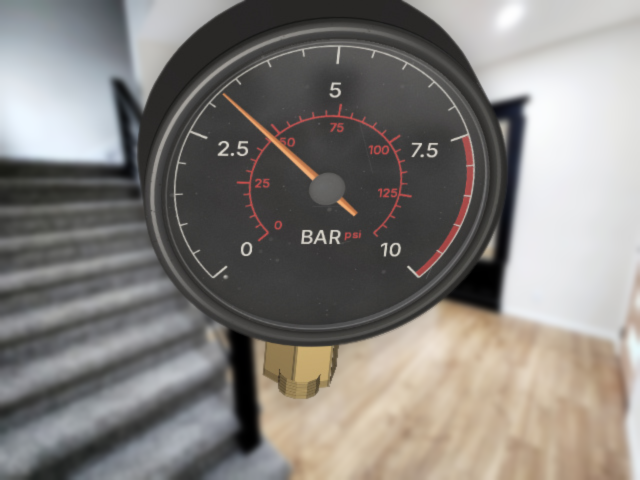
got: 3.25 bar
